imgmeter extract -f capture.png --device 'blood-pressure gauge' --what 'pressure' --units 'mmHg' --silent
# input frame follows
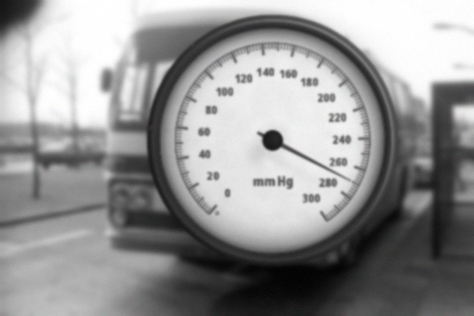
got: 270 mmHg
